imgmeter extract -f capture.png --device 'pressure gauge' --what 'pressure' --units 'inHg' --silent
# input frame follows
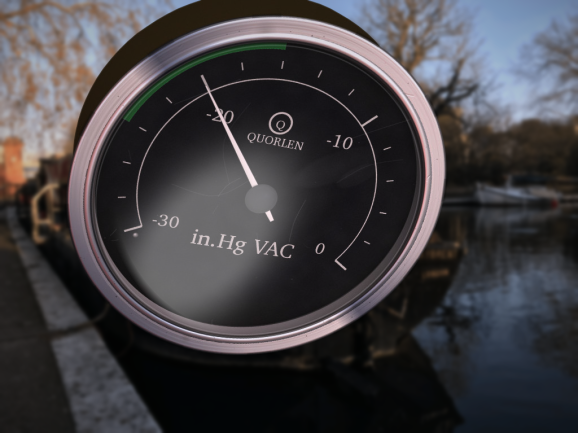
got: -20 inHg
